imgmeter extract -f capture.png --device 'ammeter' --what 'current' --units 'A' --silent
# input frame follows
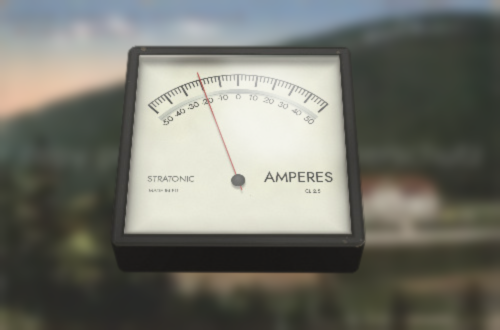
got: -20 A
